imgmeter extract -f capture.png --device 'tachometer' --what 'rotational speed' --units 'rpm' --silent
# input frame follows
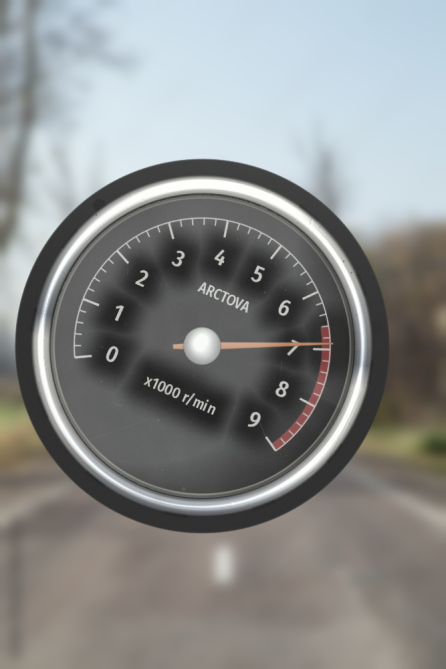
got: 6900 rpm
